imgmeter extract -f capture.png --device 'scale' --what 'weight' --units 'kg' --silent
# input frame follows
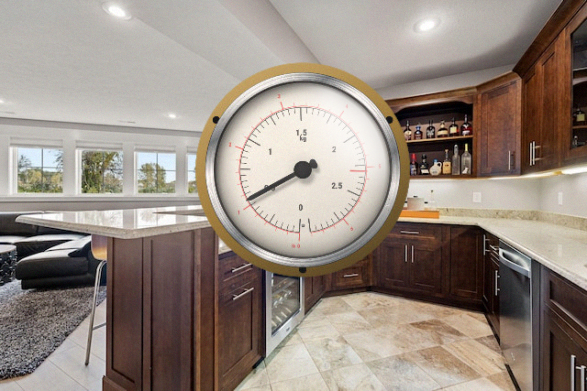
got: 0.5 kg
